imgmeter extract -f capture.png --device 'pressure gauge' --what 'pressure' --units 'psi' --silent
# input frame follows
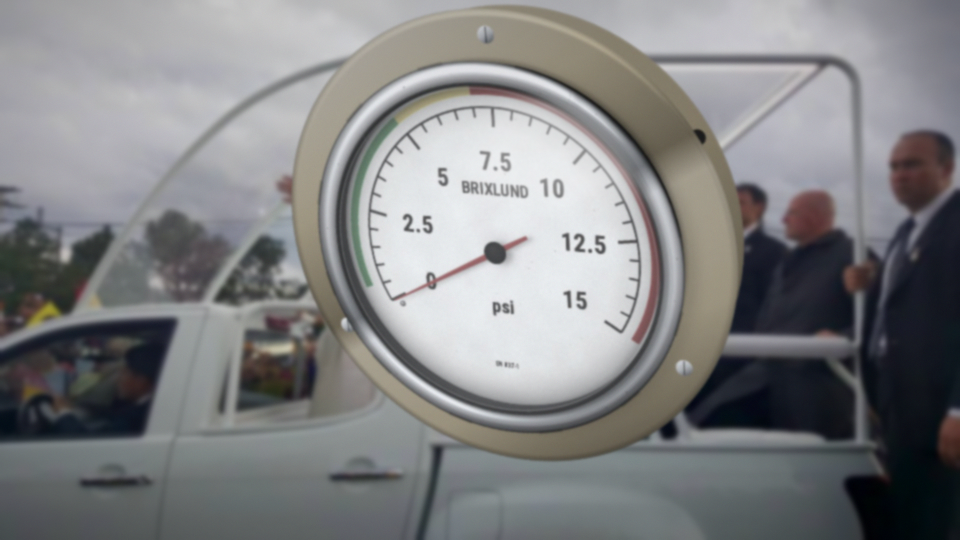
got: 0 psi
